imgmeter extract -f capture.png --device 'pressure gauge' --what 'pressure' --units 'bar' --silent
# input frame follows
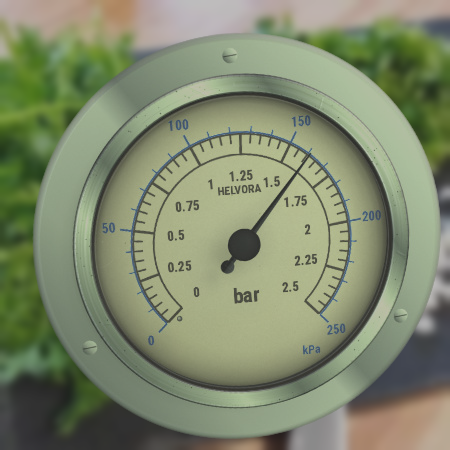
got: 1.6 bar
